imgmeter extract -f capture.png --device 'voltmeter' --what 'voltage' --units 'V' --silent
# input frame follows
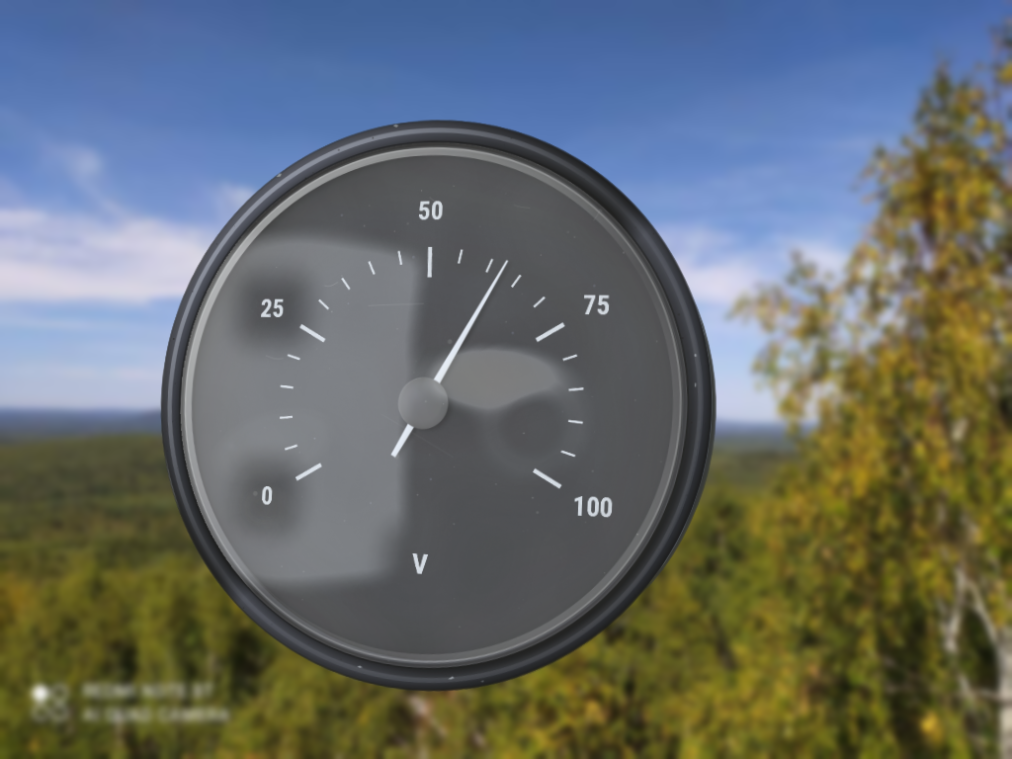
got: 62.5 V
